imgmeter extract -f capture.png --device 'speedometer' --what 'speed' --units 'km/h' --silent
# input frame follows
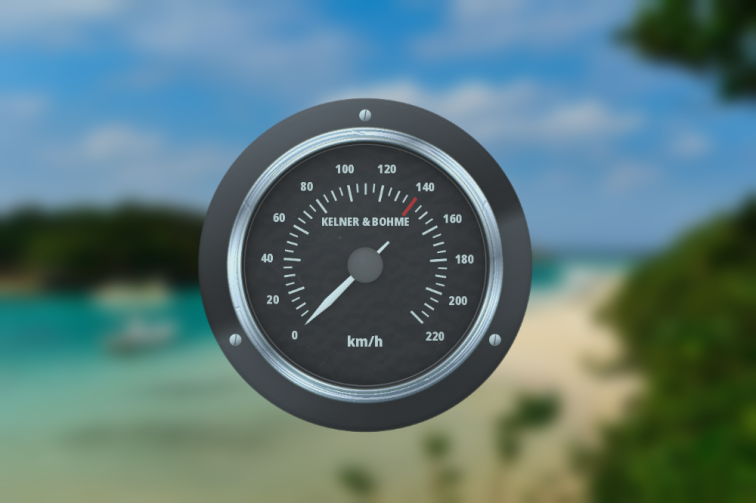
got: 0 km/h
